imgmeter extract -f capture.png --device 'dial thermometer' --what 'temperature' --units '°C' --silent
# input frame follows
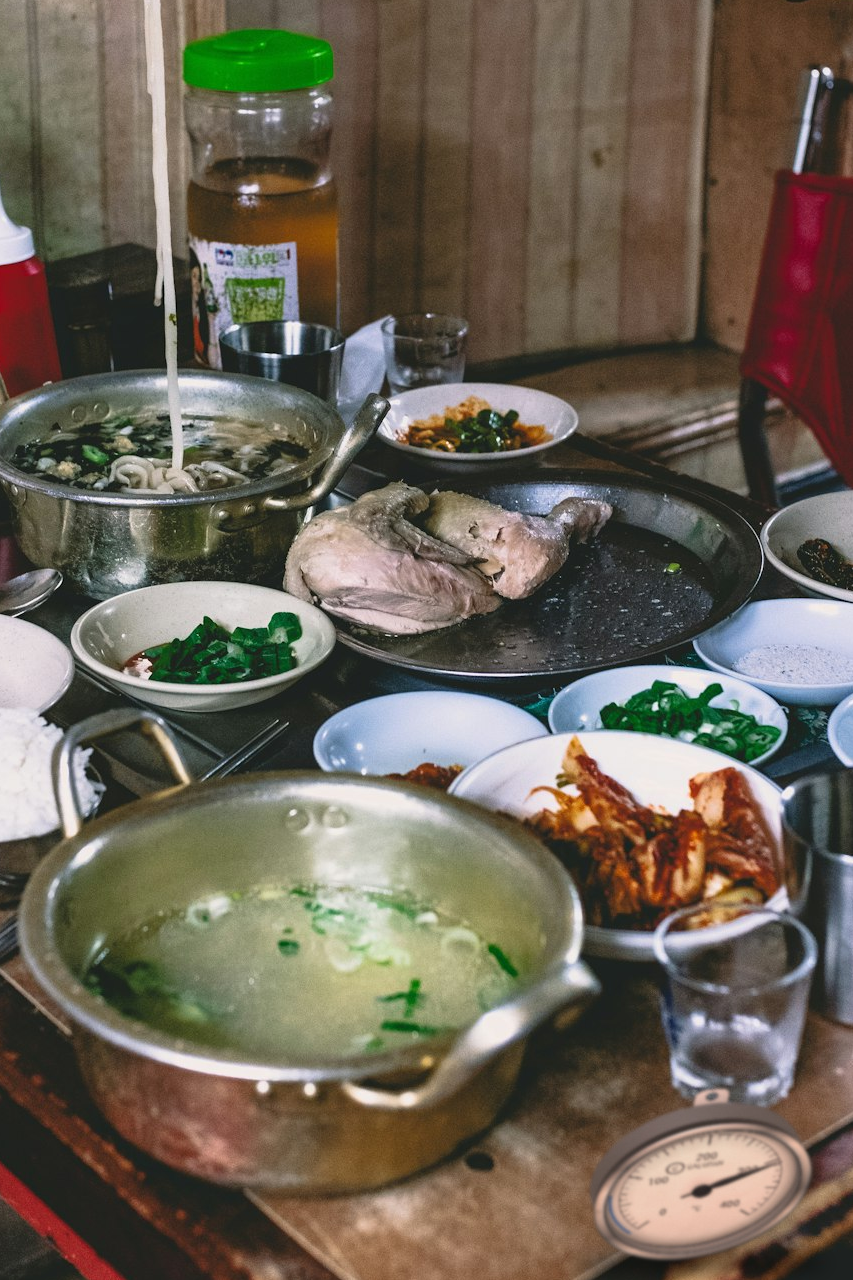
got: 300 °C
